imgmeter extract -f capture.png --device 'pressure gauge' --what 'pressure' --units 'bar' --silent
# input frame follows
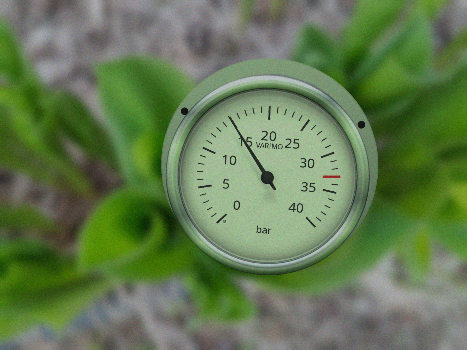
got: 15 bar
